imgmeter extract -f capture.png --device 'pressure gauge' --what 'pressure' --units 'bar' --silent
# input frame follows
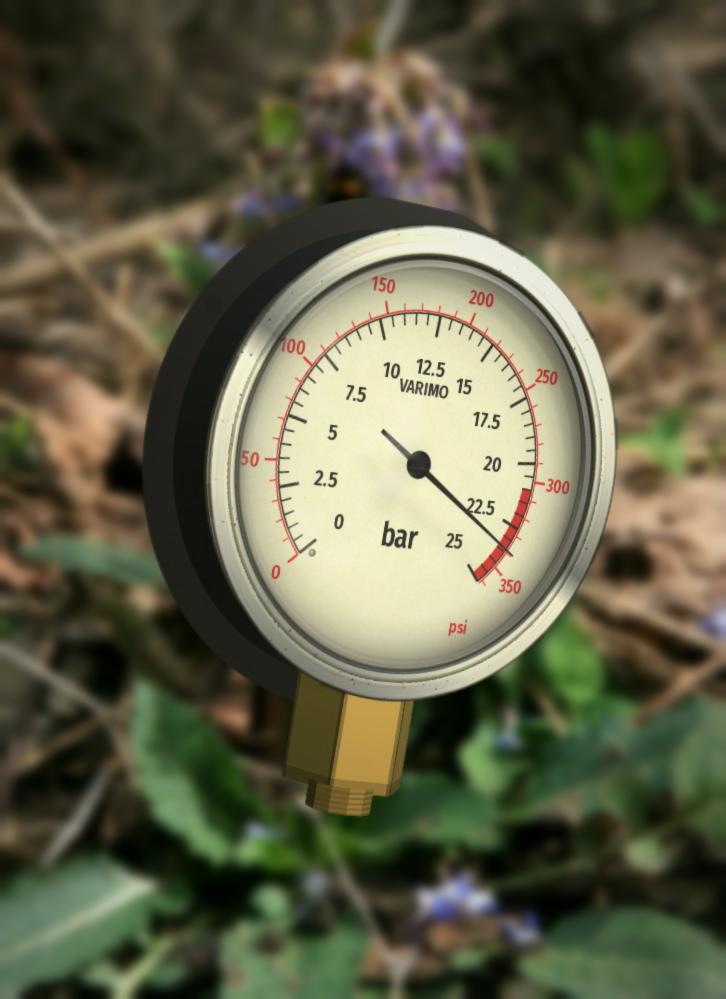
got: 23.5 bar
